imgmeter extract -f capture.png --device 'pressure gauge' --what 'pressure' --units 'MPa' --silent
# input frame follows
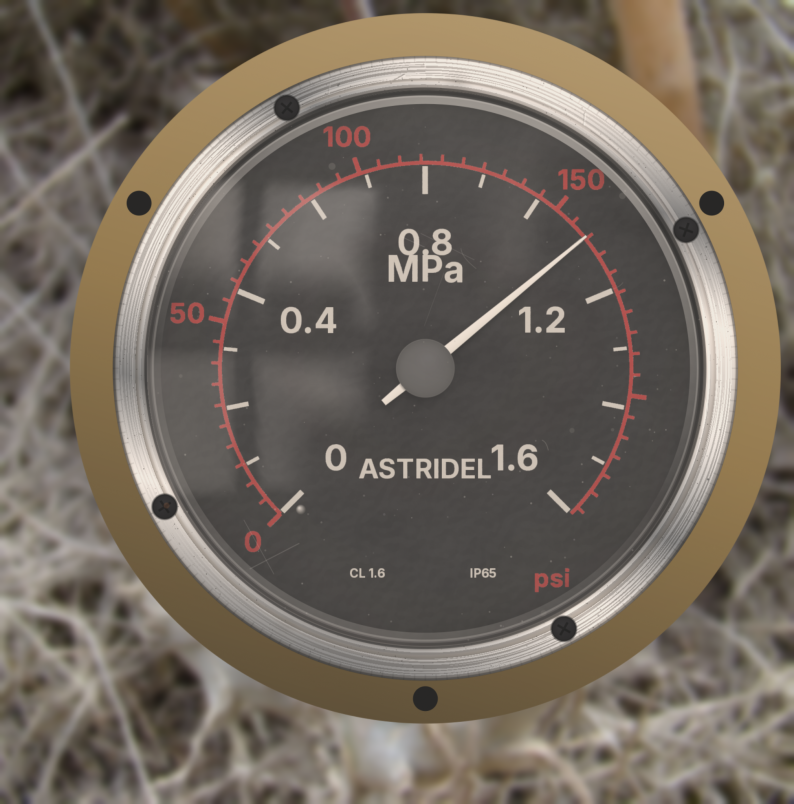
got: 1.1 MPa
